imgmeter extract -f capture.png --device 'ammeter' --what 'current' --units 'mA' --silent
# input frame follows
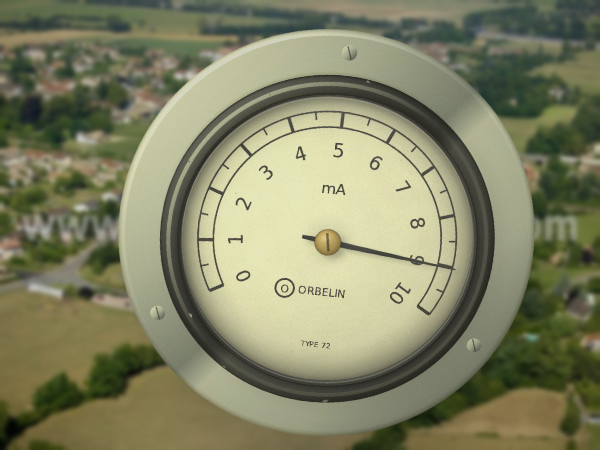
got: 9 mA
